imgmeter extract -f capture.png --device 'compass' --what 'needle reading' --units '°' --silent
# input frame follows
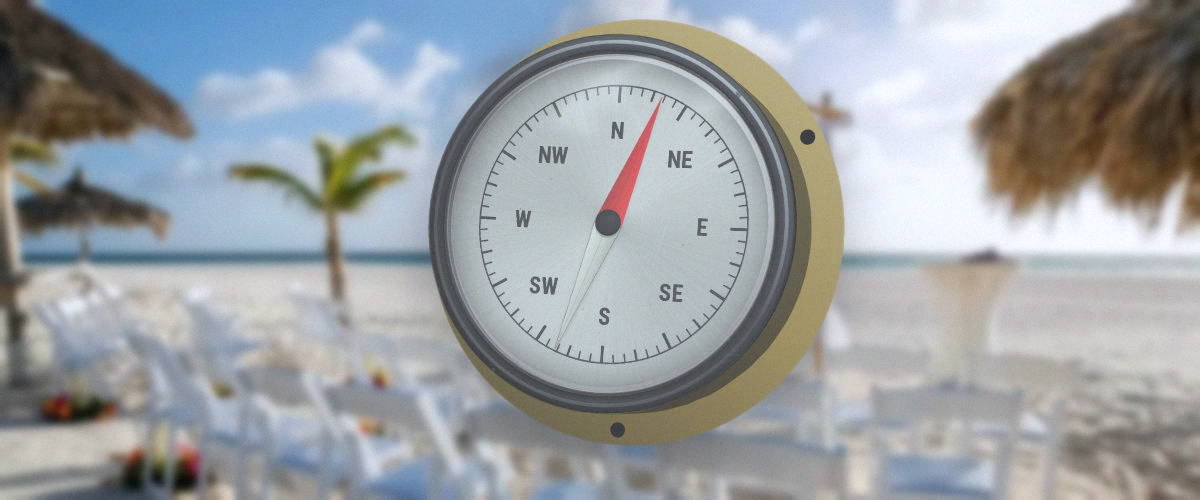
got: 20 °
